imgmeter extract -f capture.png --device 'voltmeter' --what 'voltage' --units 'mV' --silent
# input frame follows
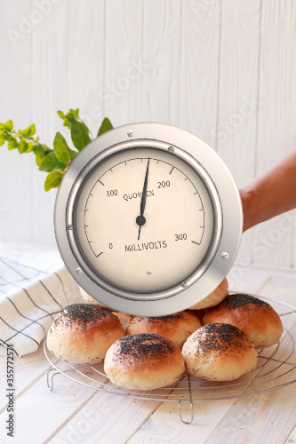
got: 170 mV
